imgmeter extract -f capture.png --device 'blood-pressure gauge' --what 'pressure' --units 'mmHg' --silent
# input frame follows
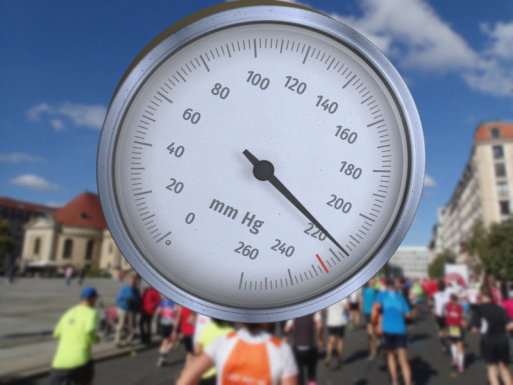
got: 216 mmHg
